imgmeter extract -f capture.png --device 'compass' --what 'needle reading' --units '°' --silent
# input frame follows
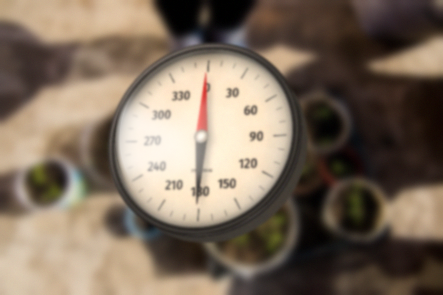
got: 0 °
